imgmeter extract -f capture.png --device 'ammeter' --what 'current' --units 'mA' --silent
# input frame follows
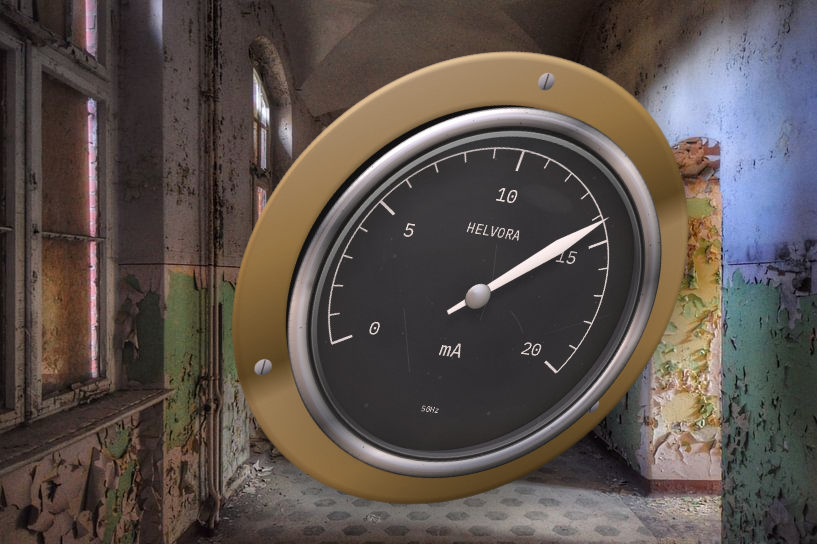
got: 14 mA
